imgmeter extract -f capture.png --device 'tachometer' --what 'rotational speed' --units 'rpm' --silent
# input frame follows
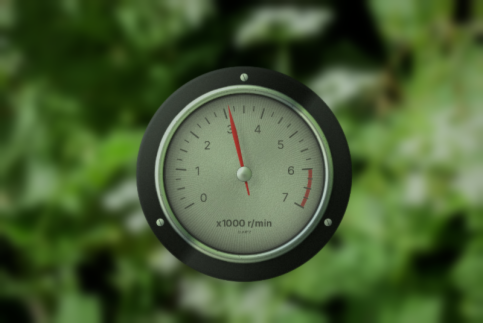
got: 3125 rpm
